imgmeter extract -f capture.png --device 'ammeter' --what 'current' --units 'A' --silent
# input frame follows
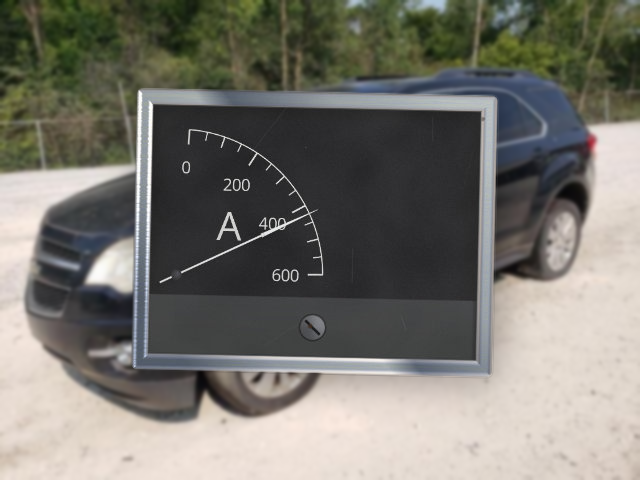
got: 425 A
